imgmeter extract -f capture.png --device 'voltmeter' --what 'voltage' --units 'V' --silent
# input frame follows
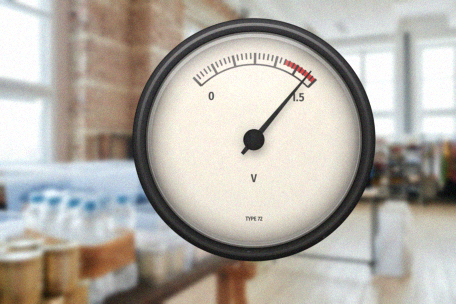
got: 1.4 V
